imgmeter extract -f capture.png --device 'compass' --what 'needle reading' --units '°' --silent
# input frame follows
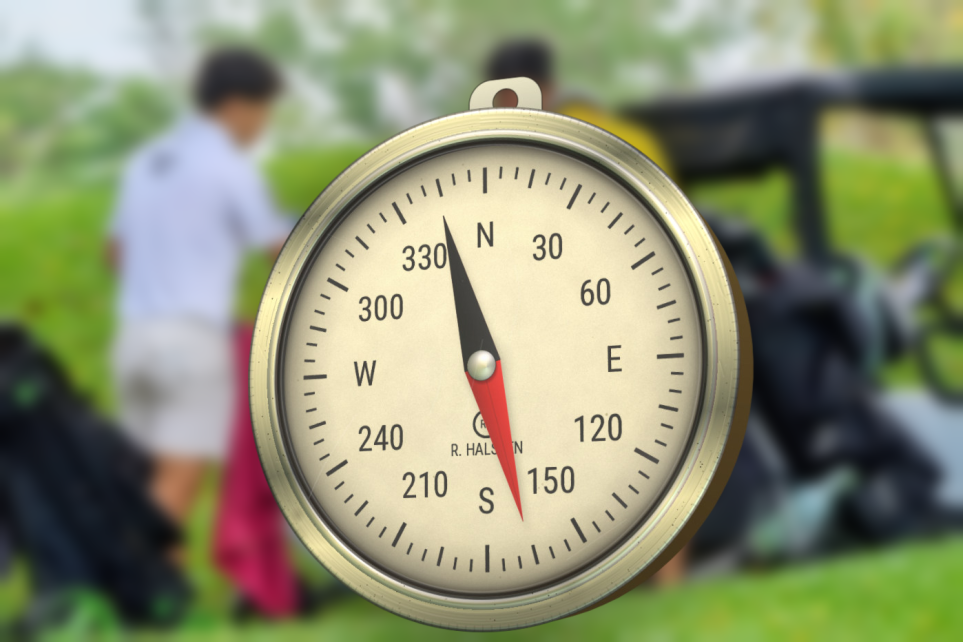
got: 165 °
